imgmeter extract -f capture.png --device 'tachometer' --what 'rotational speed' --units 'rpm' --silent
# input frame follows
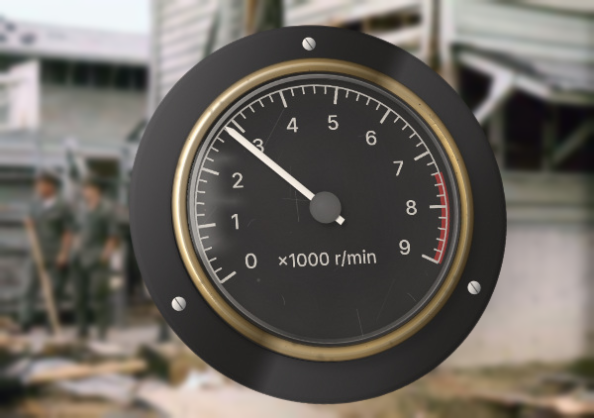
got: 2800 rpm
